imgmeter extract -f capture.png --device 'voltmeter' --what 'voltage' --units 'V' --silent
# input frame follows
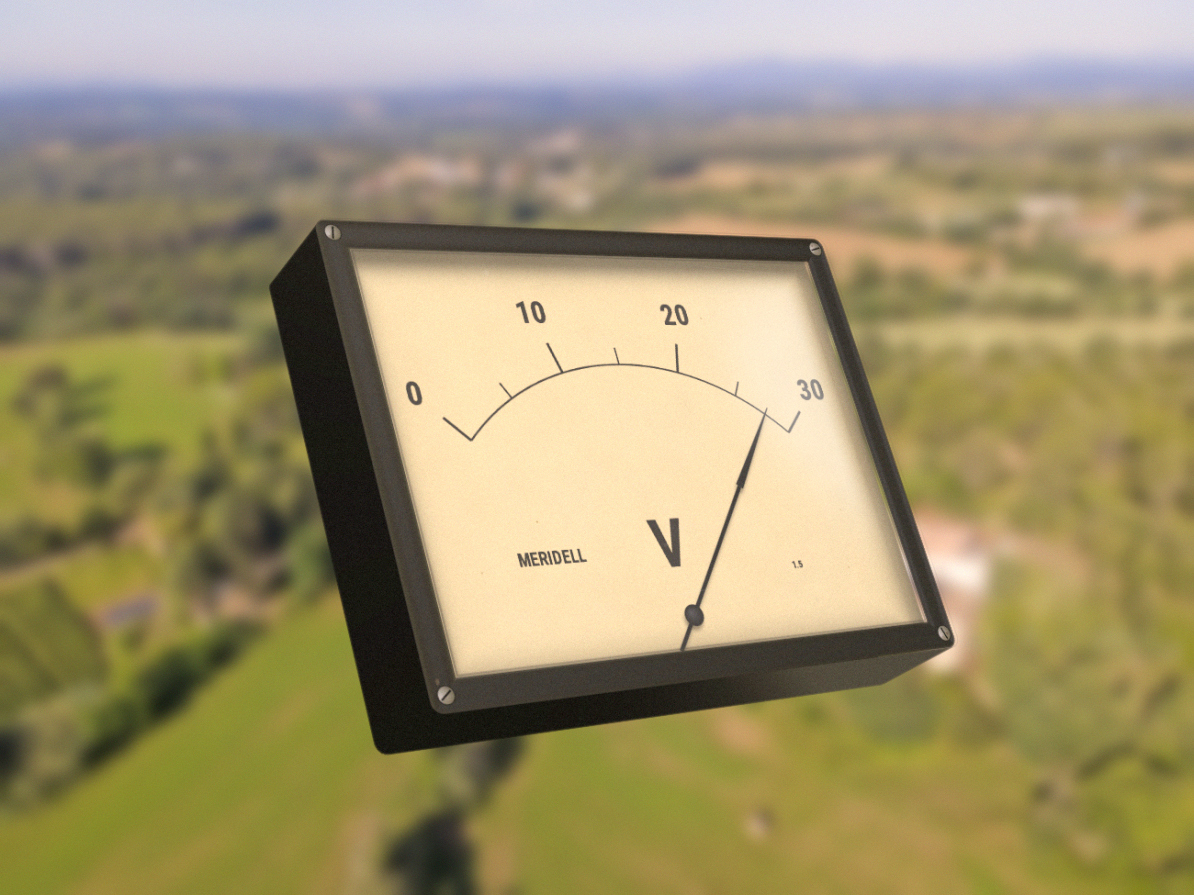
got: 27.5 V
